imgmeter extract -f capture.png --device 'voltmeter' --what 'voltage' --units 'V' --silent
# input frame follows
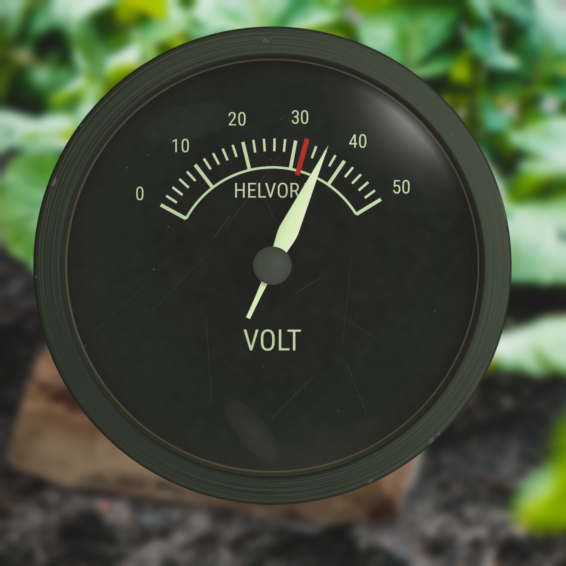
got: 36 V
